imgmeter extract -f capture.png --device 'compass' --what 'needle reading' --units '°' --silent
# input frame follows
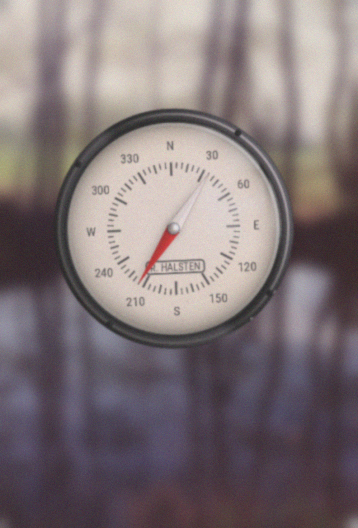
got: 215 °
